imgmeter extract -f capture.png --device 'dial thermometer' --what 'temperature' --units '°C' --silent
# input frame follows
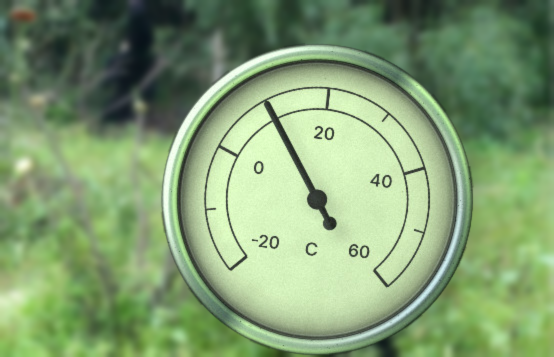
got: 10 °C
